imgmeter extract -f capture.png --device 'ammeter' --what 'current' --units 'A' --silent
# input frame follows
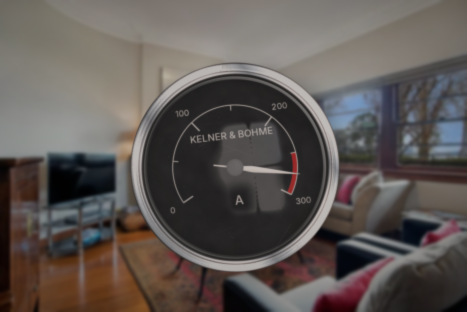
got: 275 A
